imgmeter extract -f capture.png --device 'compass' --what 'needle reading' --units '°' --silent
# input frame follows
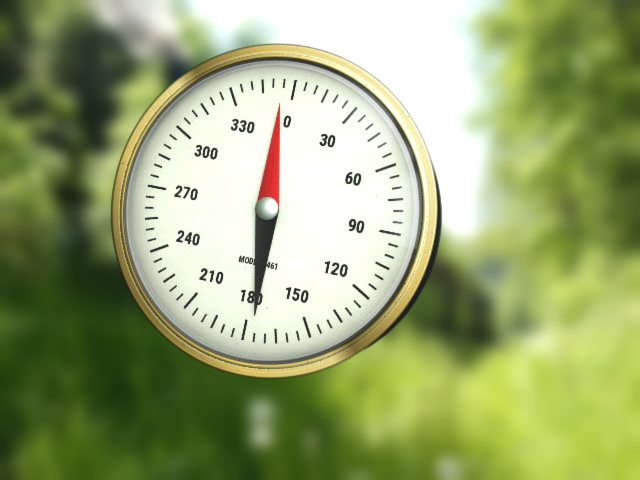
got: 355 °
